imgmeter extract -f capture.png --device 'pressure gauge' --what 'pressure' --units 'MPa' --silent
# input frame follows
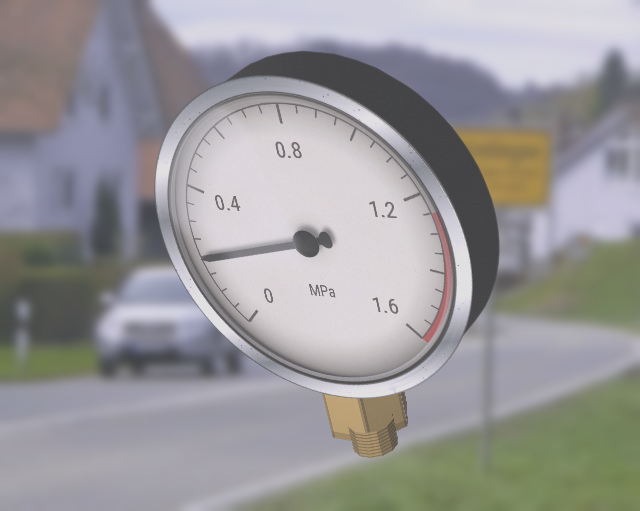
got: 0.2 MPa
